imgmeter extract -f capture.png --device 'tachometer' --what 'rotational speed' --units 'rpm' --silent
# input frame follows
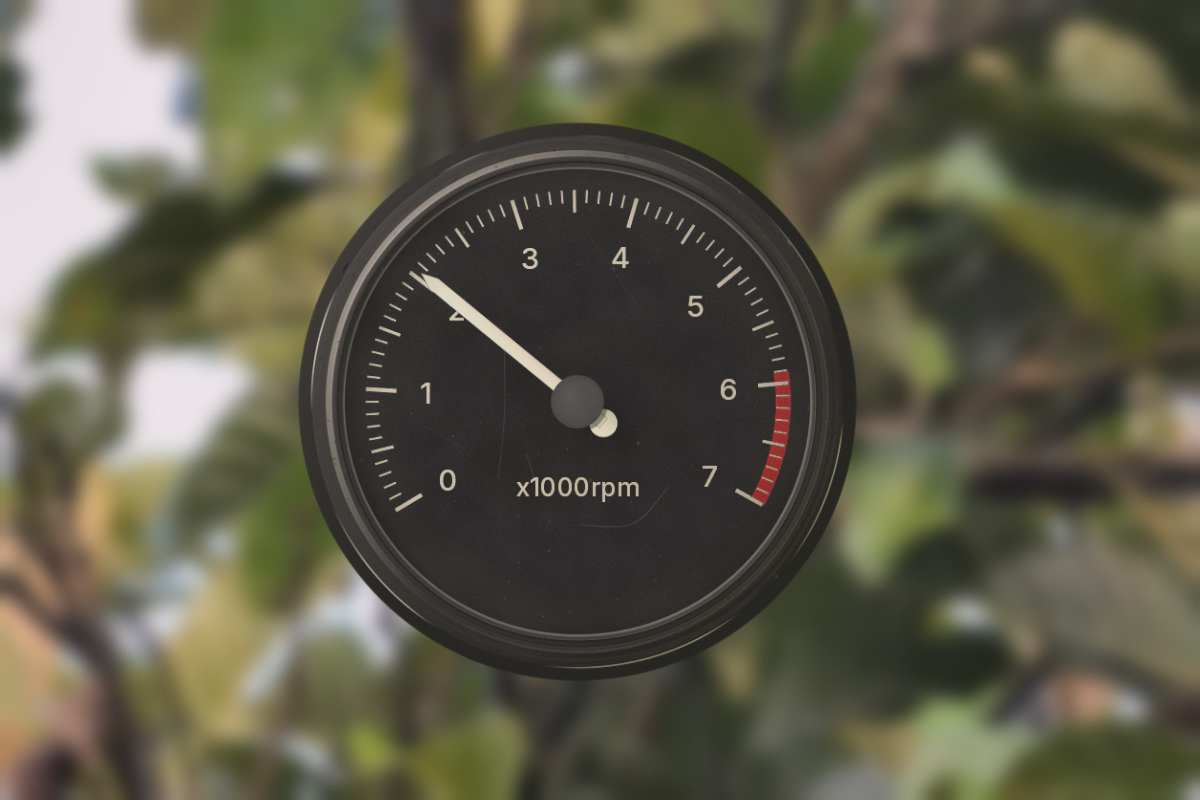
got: 2050 rpm
